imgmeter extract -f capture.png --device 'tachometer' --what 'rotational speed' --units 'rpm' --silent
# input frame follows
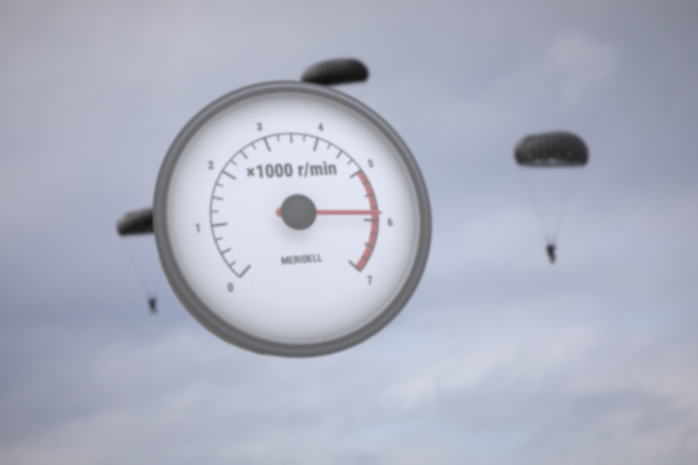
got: 5875 rpm
